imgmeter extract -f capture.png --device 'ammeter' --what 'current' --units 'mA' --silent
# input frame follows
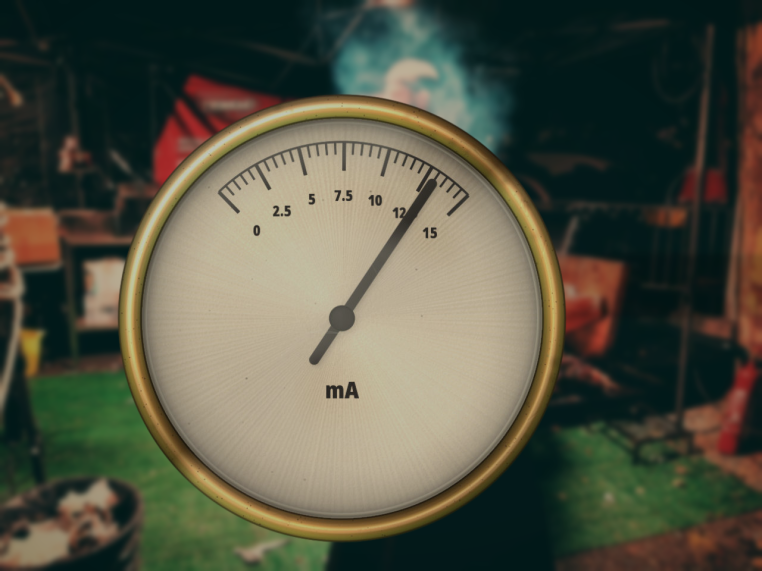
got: 13 mA
